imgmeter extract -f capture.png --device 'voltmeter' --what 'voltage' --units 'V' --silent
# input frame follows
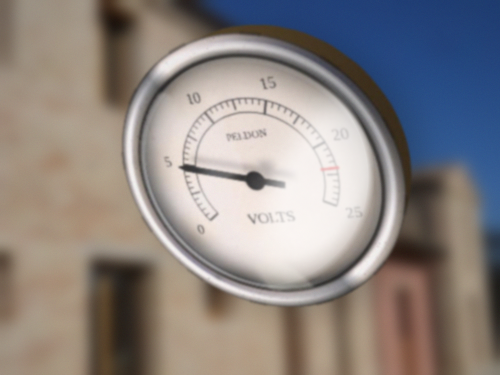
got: 5 V
